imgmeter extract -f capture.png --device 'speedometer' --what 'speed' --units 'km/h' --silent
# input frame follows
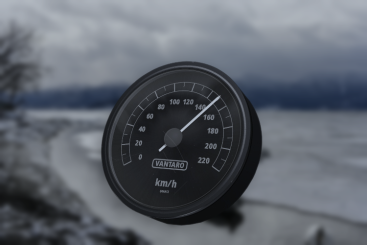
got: 150 km/h
